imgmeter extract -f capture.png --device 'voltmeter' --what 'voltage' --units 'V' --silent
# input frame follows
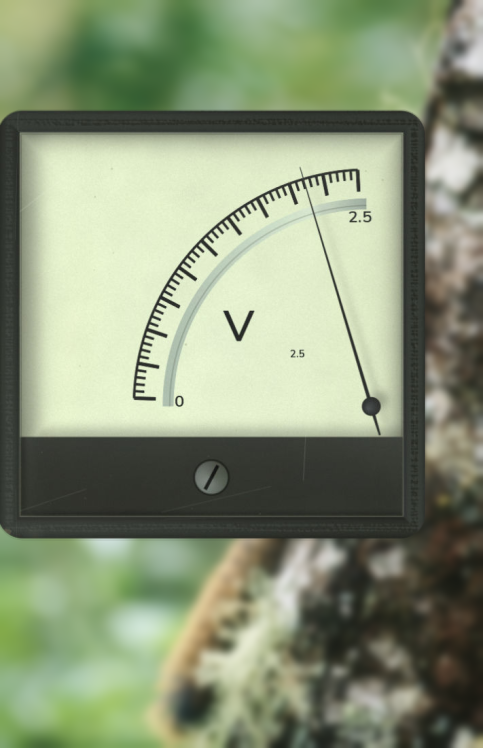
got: 2.1 V
